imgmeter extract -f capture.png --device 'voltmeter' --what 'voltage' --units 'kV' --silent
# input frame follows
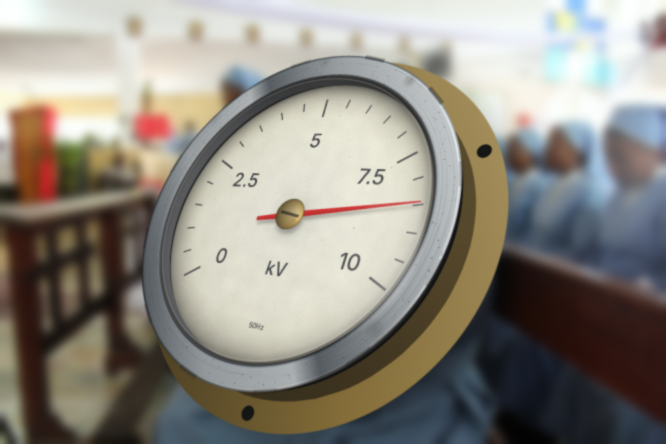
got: 8.5 kV
